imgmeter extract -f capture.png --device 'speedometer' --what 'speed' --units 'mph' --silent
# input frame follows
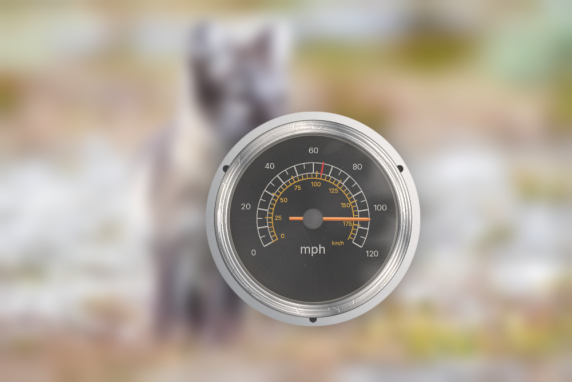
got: 105 mph
